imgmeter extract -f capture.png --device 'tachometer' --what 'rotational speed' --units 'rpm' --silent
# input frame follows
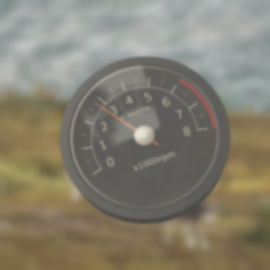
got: 2750 rpm
